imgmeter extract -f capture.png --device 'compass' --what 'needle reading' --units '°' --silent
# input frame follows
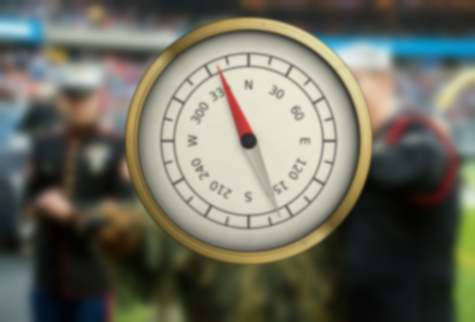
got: 337.5 °
